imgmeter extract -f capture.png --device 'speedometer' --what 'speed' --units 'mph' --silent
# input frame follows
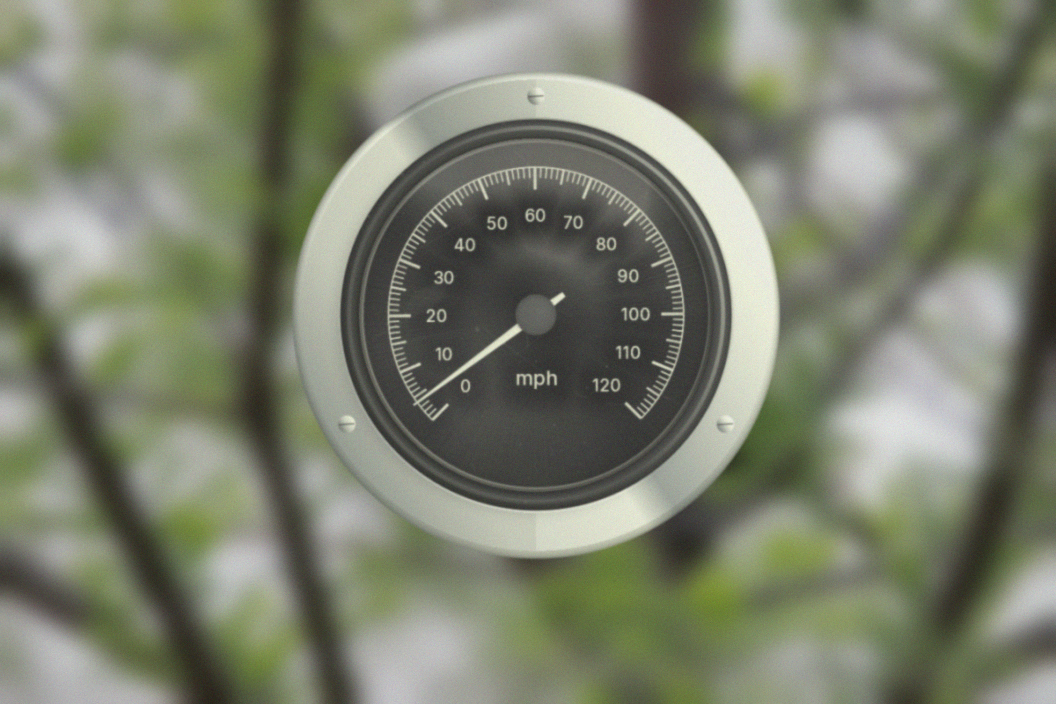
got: 4 mph
